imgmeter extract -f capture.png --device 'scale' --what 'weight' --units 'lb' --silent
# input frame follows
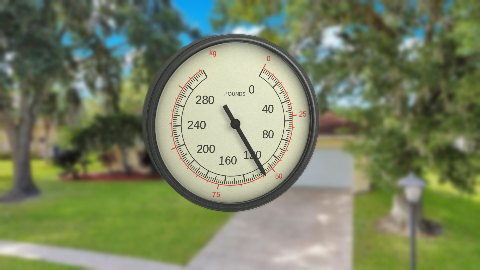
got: 120 lb
